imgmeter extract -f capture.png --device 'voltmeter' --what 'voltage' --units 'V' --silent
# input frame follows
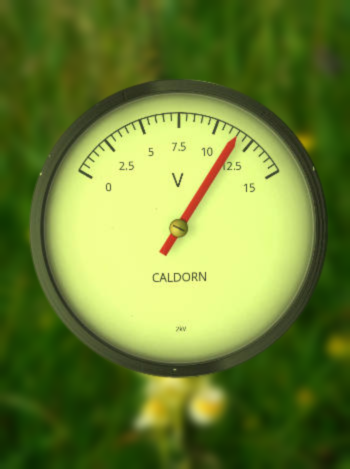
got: 11.5 V
